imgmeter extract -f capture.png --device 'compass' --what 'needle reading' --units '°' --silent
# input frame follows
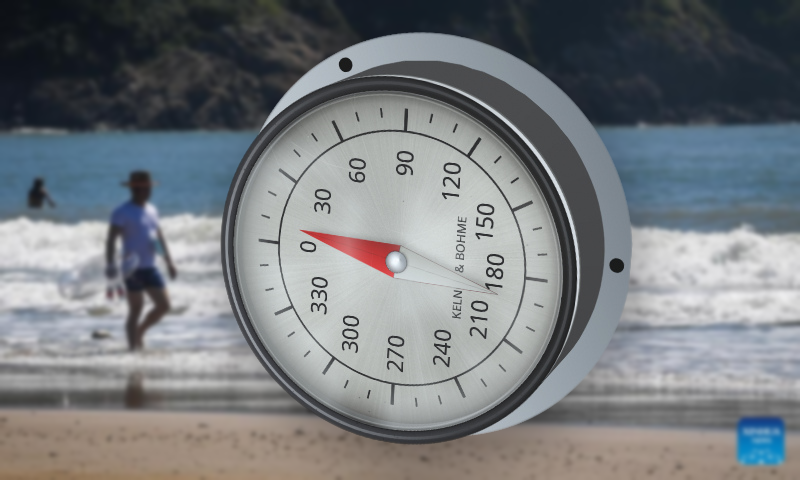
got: 10 °
